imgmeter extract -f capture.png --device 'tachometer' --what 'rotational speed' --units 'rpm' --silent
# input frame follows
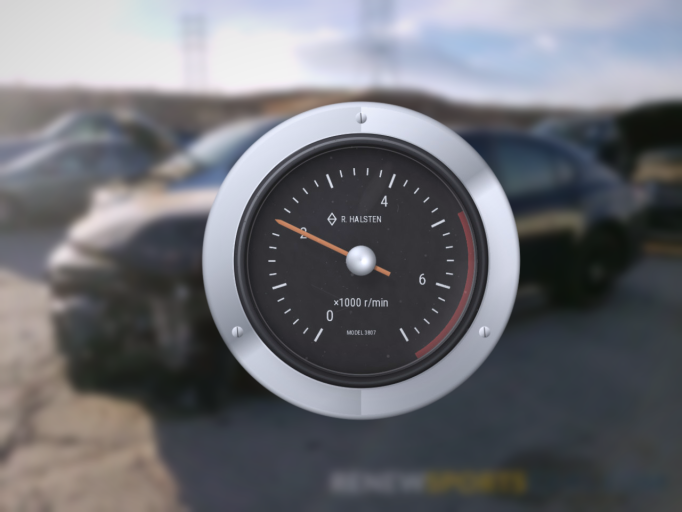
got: 2000 rpm
